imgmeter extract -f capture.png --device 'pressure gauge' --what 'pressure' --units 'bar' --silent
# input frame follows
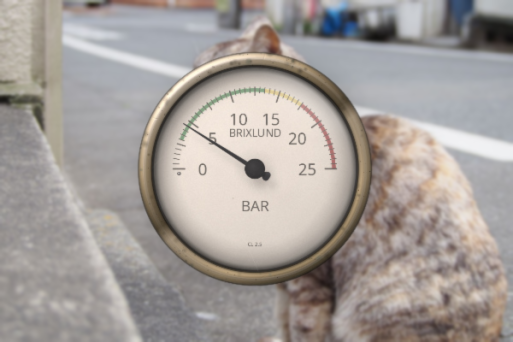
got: 4.5 bar
